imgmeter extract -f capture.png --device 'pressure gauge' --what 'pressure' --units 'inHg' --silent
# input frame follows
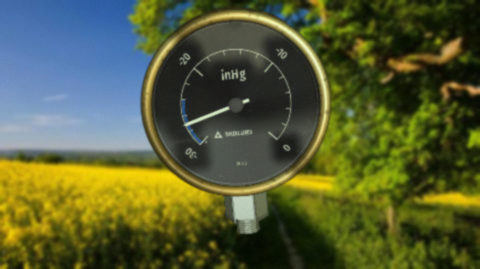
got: -27 inHg
